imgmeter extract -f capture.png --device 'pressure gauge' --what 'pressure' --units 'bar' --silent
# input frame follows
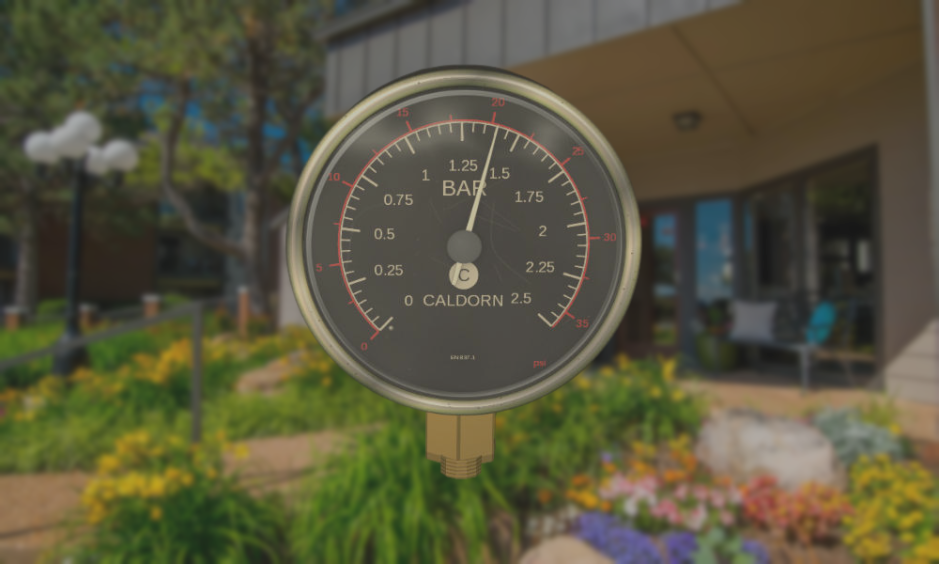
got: 1.4 bar
